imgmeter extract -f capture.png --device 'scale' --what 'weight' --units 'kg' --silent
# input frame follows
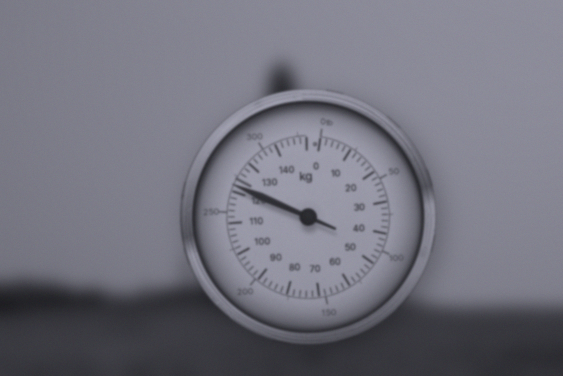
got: 122 kg
